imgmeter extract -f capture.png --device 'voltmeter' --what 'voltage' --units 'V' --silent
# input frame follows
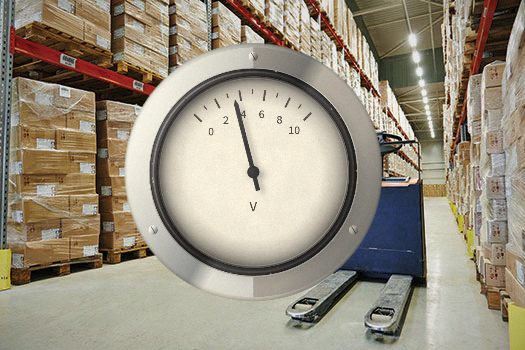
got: 3.5 V
